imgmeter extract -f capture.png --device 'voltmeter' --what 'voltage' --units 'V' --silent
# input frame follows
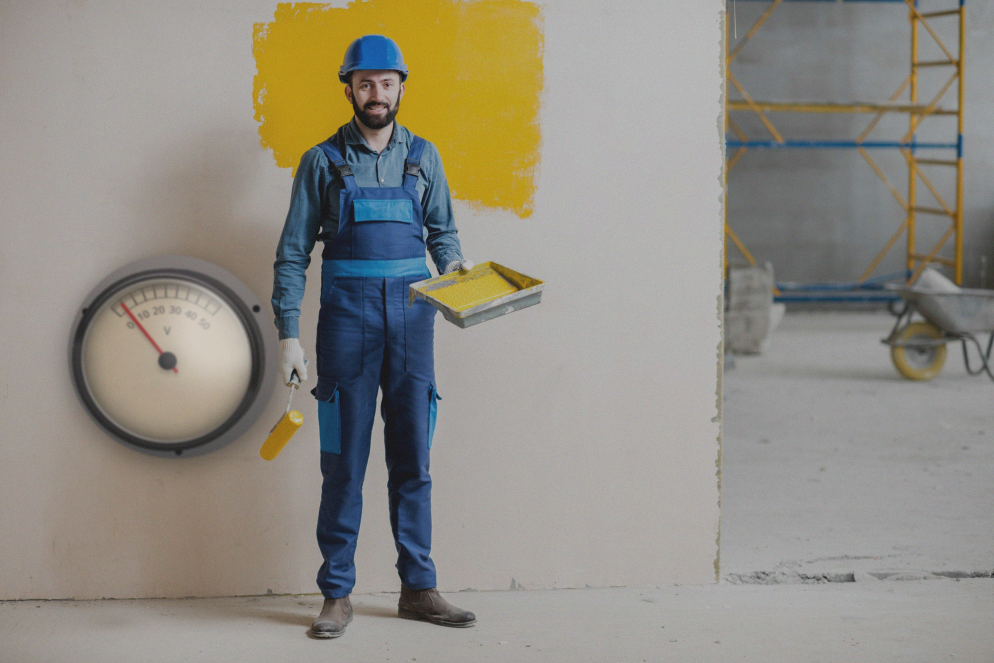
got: 5 V
